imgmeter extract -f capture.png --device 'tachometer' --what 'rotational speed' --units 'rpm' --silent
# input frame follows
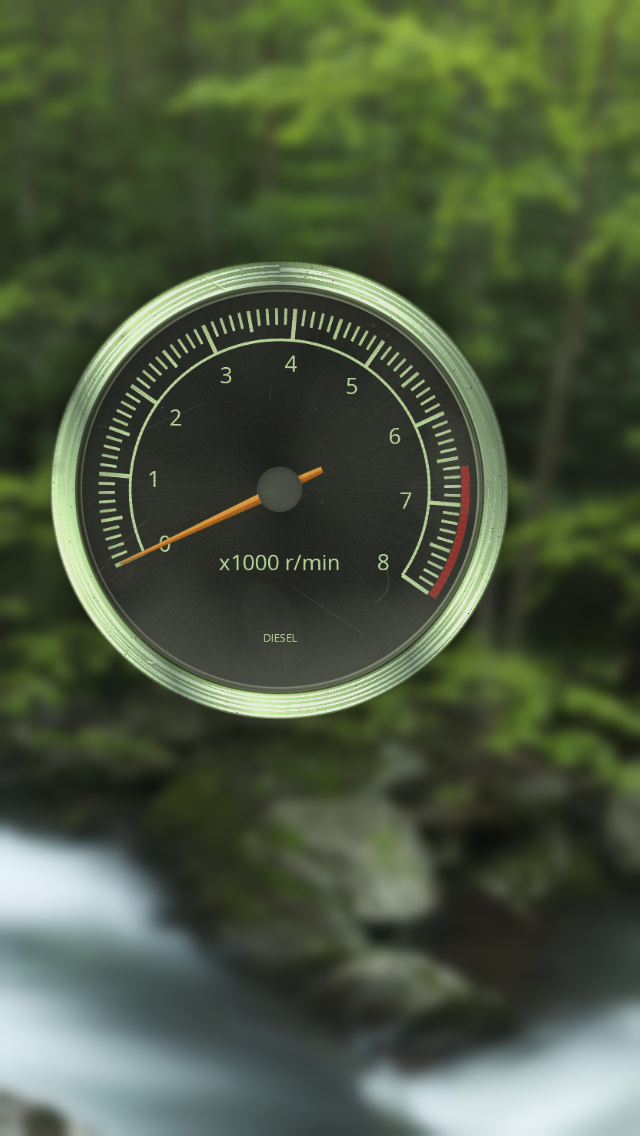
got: 0 rpm
